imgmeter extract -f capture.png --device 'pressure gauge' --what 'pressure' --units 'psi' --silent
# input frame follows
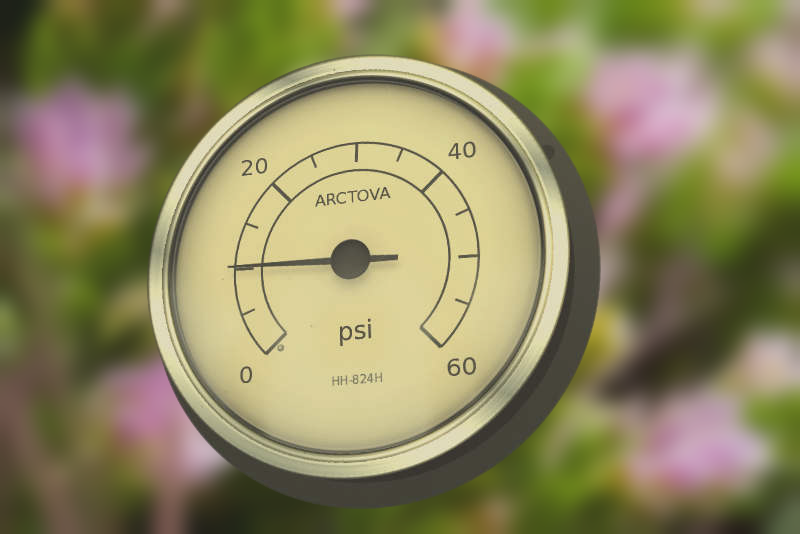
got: 10 psi
